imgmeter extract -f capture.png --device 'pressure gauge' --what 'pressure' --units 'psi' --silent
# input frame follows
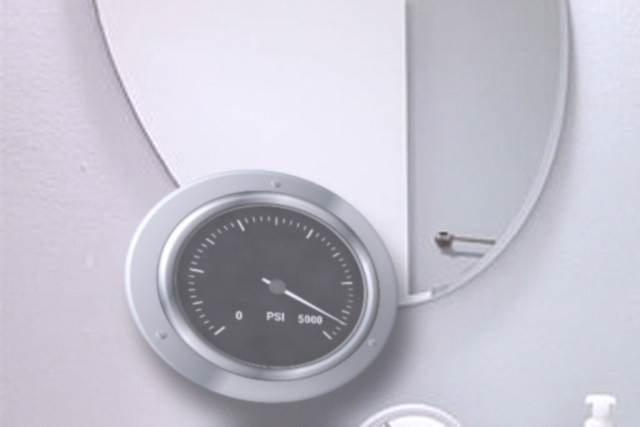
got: 4700 psi
